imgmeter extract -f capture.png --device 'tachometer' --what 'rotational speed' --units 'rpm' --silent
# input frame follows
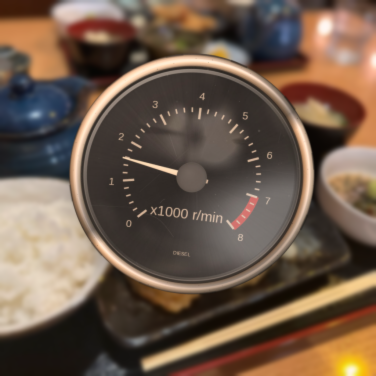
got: 1600 rpm
